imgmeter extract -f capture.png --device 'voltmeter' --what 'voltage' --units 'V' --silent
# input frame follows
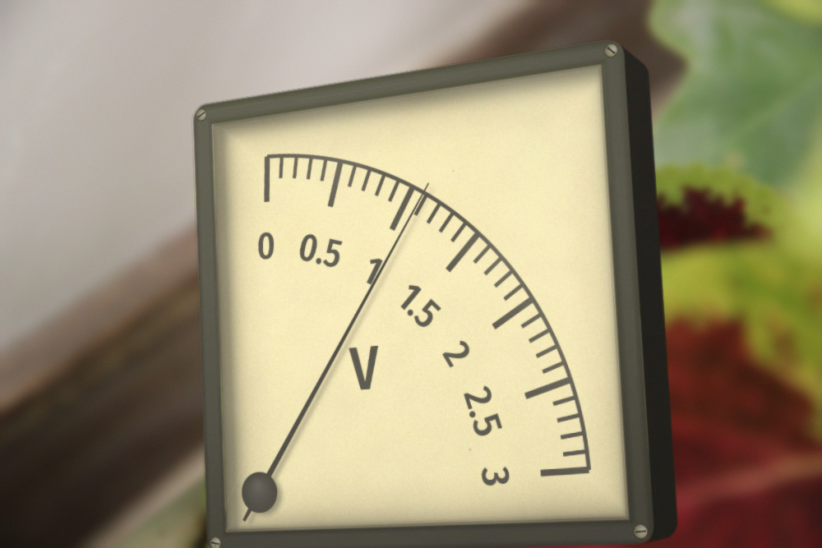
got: 1.1 V
